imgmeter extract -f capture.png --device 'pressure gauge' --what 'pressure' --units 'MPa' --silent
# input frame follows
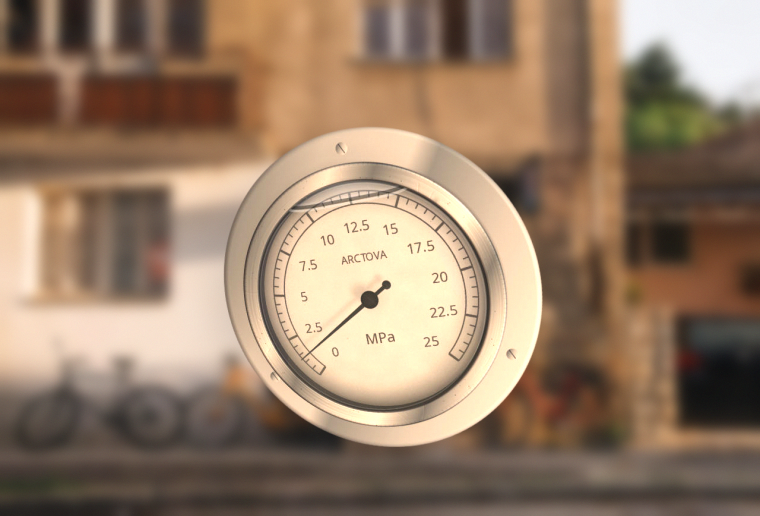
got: 1.25 MPa
